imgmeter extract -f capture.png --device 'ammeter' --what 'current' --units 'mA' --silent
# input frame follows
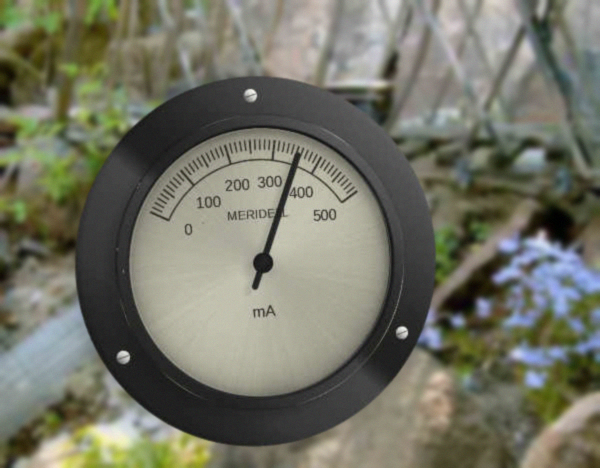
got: 350 mA
